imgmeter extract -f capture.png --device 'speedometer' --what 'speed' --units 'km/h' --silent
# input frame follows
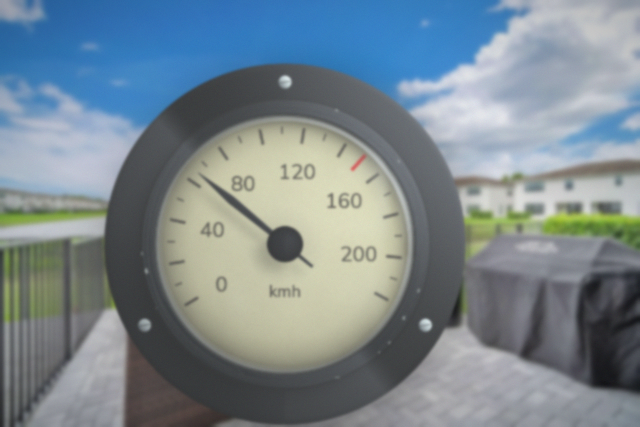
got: 65 km/h
